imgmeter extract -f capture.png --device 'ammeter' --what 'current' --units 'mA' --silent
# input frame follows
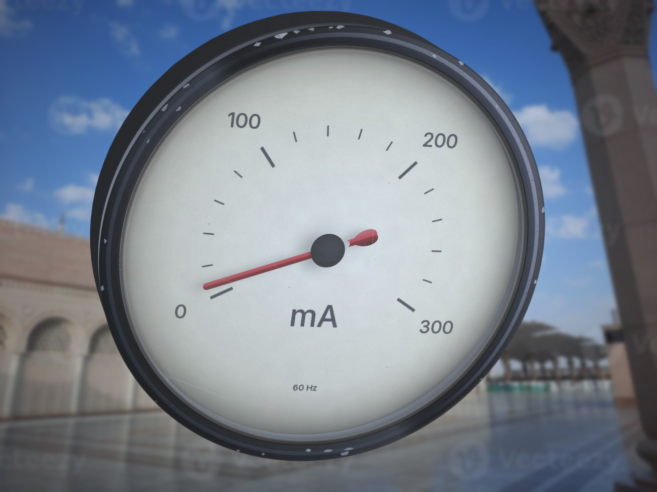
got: 10 mA
